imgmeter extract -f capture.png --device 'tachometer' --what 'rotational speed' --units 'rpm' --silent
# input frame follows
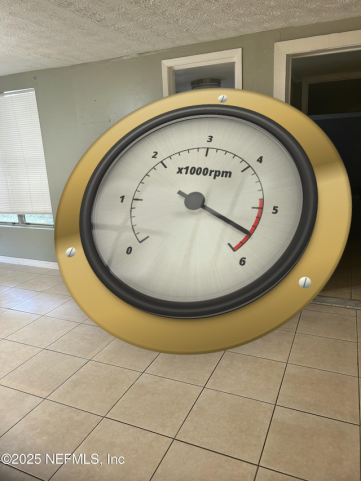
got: 5600 rpm
